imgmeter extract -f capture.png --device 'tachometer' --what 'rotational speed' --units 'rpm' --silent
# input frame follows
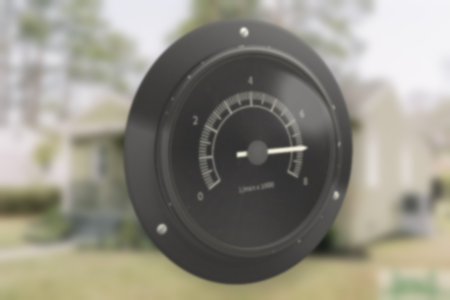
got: 7000 rpm
